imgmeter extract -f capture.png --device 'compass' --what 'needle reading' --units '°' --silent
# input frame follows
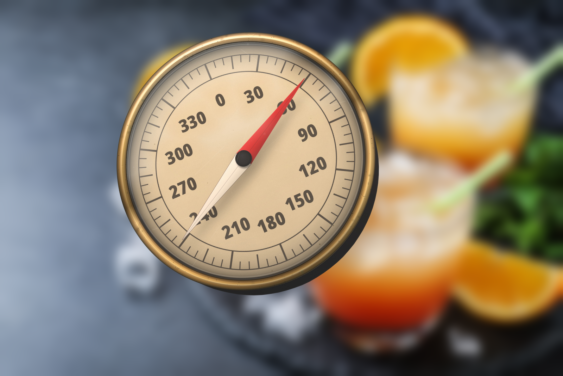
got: 60 °
